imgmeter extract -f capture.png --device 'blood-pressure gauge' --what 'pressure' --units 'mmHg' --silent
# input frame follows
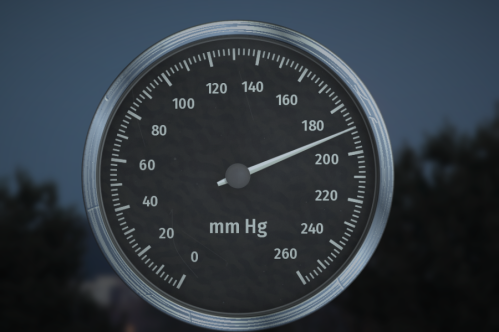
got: 190 mmHg
